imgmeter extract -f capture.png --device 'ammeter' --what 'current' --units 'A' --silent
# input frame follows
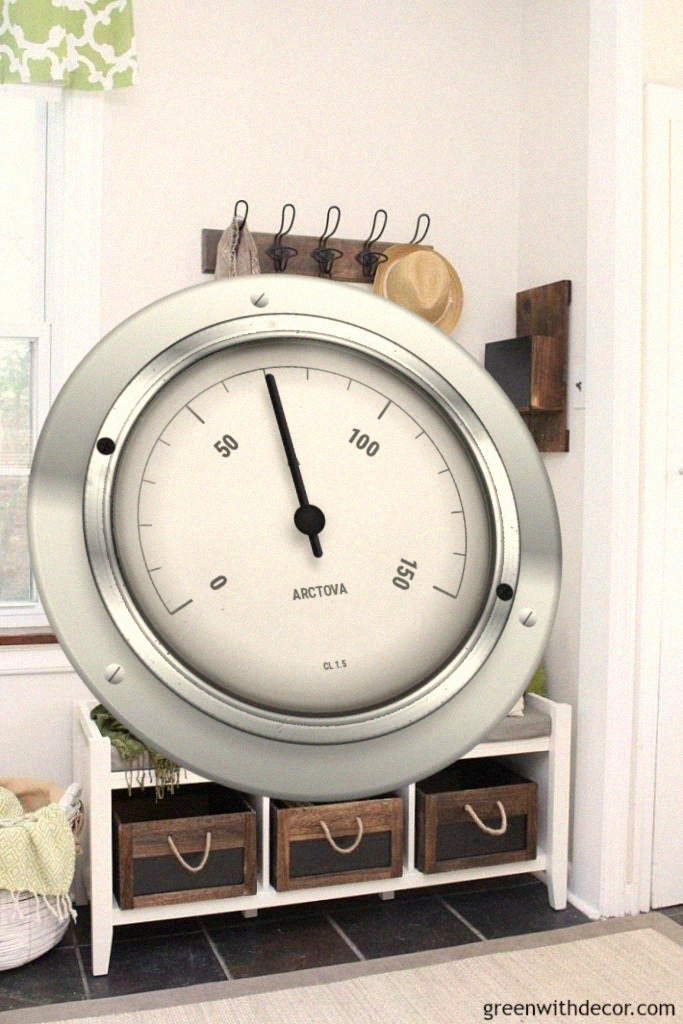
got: 70 A
